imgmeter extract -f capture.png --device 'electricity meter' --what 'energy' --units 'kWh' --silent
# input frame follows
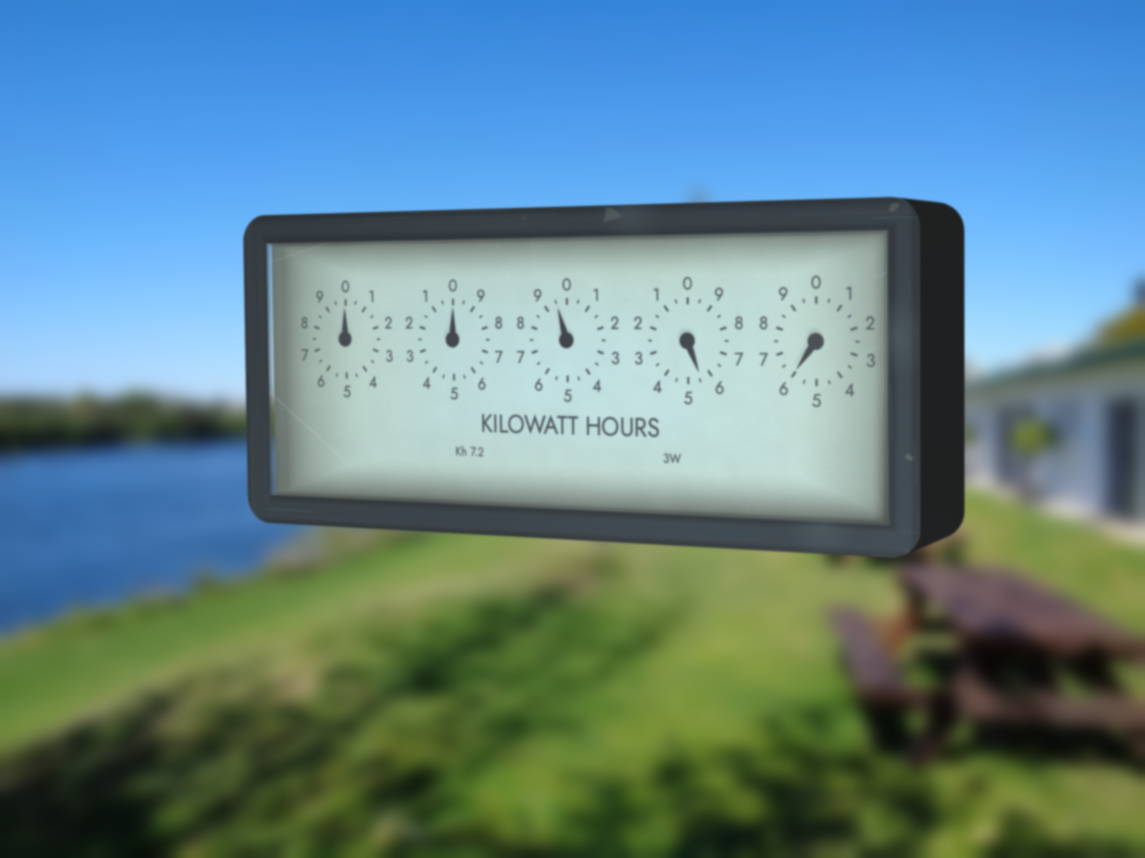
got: 99956 kWh
